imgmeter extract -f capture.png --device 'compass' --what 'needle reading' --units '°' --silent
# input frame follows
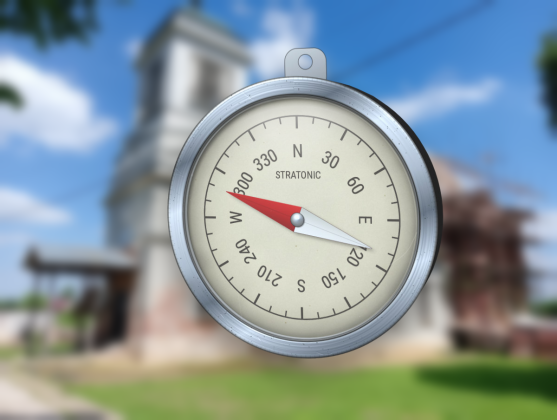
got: 290 °
